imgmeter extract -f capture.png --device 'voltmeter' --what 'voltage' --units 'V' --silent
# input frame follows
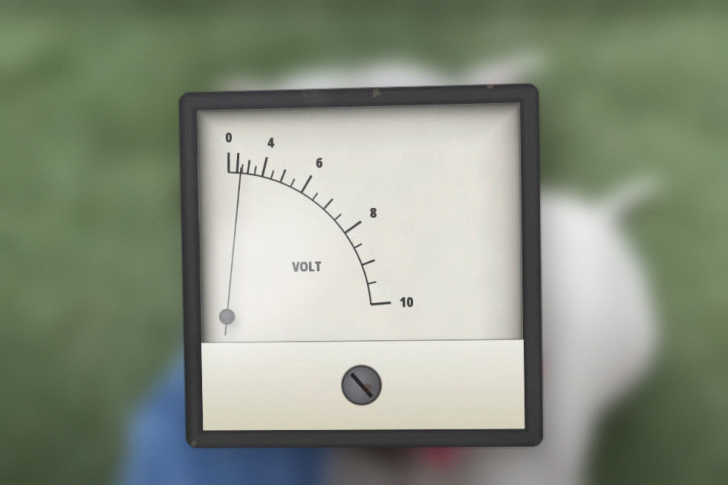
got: 2.5 V
